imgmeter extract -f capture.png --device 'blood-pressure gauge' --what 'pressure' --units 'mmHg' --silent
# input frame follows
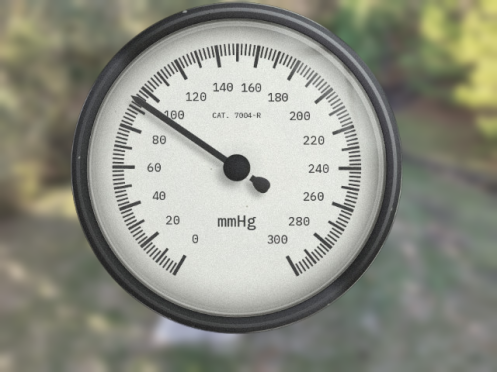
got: 94 mmHg
